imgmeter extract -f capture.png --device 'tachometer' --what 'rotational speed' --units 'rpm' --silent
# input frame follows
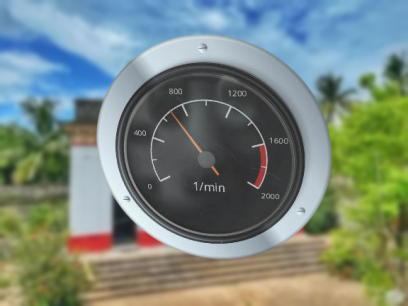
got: 700 rpm
